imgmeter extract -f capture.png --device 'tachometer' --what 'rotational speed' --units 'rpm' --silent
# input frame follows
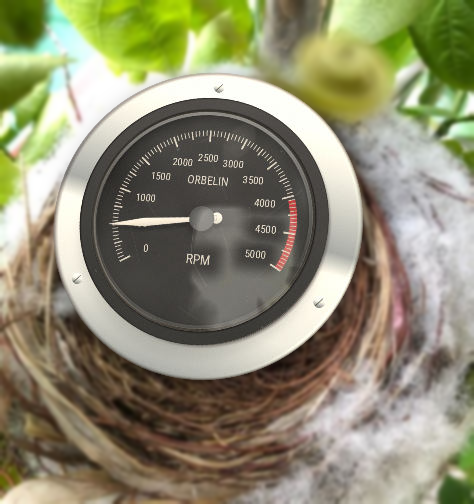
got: 500 rpm
